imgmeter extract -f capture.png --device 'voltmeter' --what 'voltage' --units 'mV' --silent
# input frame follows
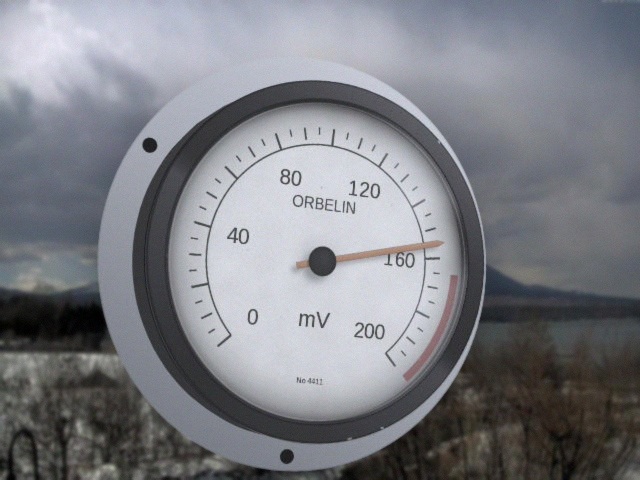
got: 155 mV
